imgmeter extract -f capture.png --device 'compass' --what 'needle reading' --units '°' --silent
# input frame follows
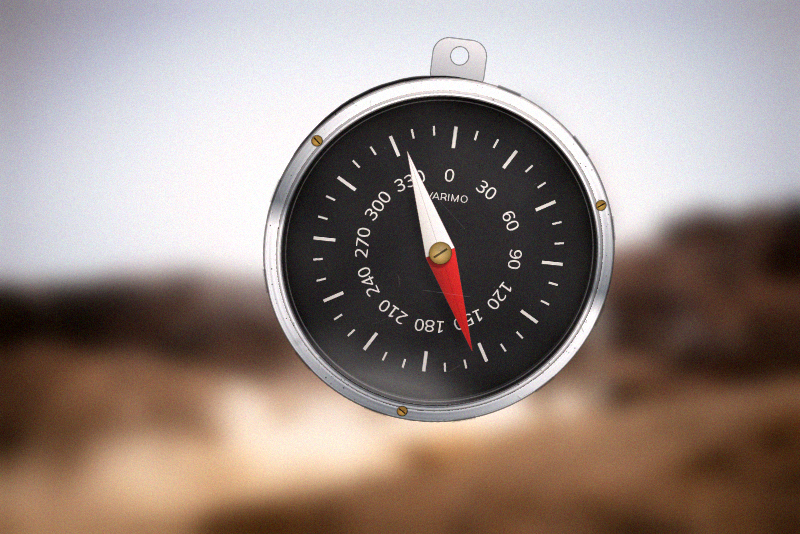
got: 155 °
